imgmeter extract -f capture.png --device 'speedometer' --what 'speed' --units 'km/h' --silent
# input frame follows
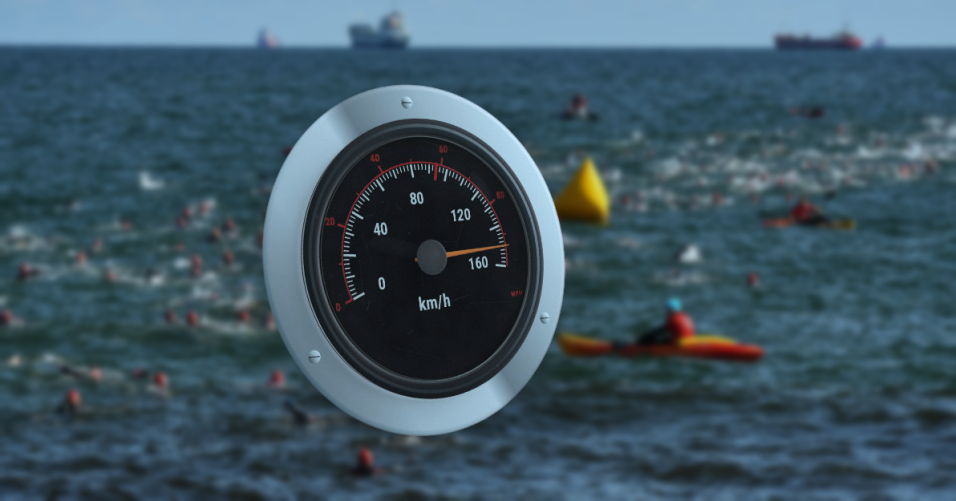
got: 150 km/h
